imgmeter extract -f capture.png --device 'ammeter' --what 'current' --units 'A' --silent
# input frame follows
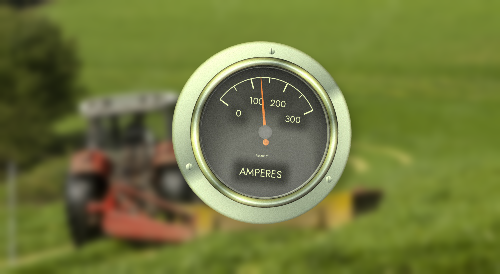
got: 125 A
